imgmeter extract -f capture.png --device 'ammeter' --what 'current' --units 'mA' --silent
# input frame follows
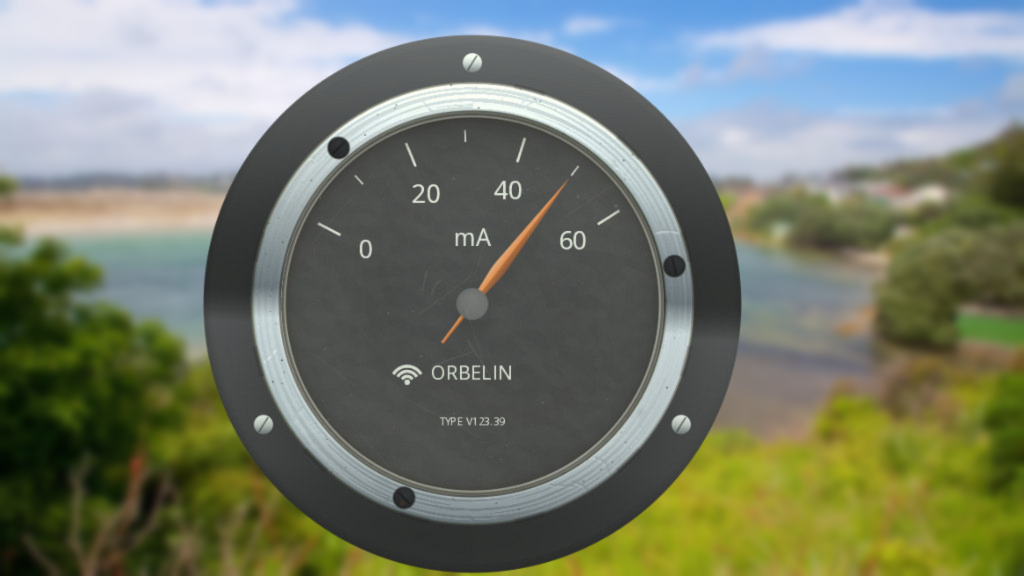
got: 50 mA
